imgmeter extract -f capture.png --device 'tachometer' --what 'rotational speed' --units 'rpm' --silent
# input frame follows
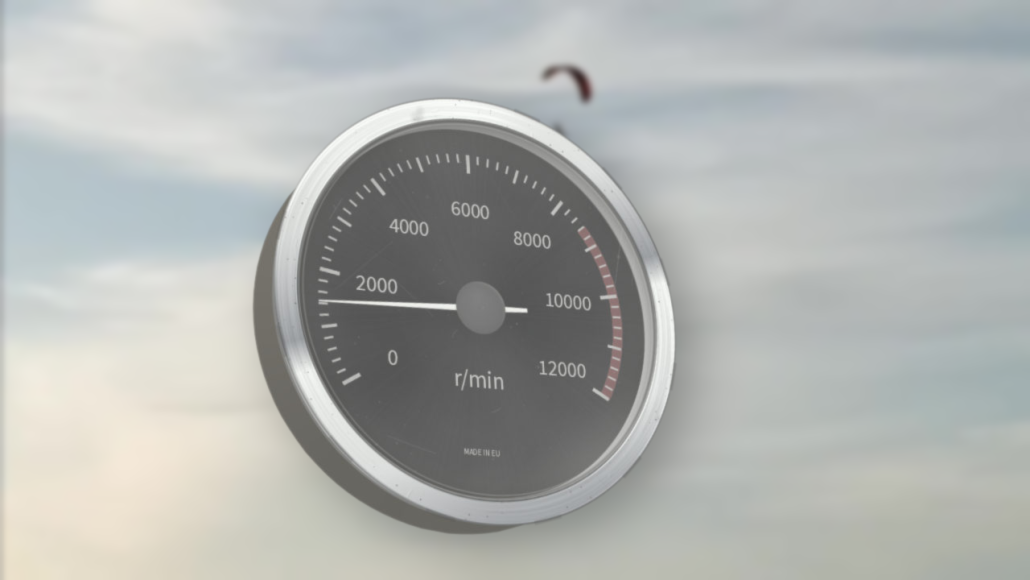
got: 1400 rpm
